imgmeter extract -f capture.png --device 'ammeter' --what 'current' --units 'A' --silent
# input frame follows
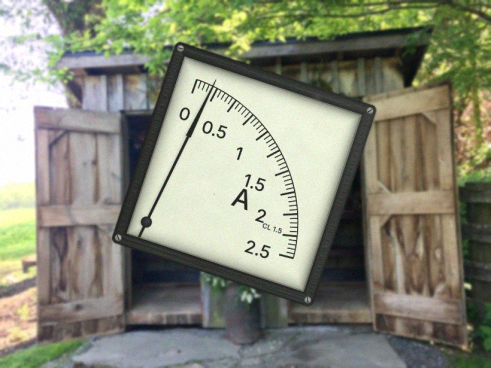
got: 0.2 A
